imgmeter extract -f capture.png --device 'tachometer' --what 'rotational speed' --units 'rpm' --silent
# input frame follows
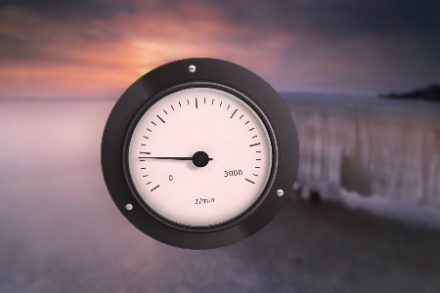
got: 450 rpm
